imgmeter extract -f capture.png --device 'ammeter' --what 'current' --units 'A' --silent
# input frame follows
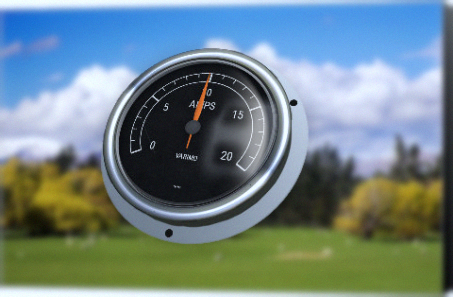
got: 10 A
